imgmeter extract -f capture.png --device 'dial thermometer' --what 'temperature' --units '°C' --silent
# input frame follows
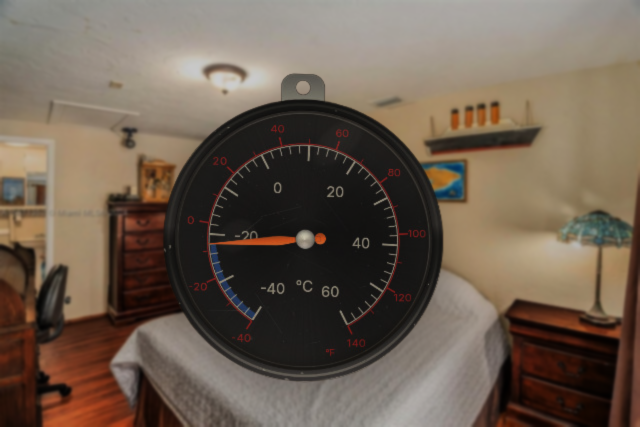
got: -22 °C
